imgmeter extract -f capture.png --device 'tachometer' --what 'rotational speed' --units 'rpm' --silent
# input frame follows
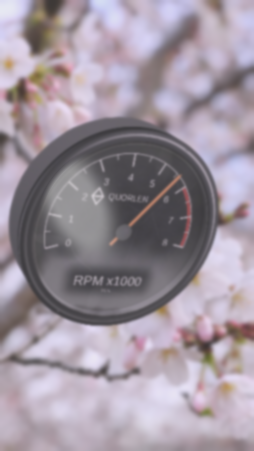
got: 5500 rpm
